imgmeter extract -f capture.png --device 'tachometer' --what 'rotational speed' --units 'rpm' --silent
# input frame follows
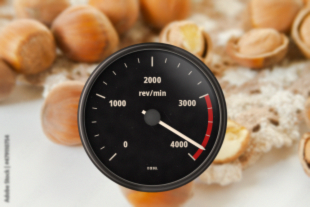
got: 3800 rpm
